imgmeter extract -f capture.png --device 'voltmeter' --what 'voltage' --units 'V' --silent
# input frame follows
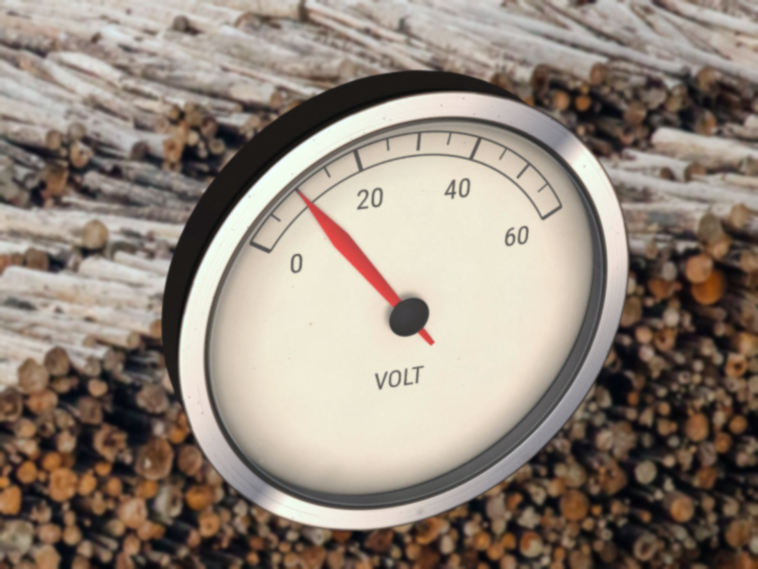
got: 10 V
